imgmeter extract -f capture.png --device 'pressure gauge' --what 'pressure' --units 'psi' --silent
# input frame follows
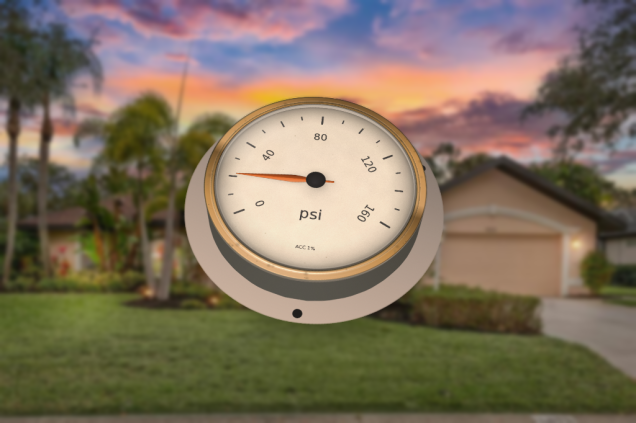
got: 20 psi
